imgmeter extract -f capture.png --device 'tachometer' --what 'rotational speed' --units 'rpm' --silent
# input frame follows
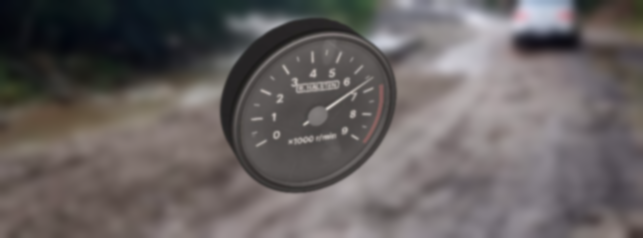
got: 6500 rpm
